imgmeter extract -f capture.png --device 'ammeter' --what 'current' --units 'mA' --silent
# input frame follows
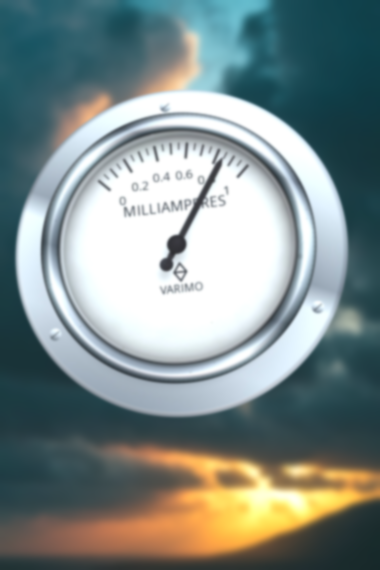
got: 0.85 mA
